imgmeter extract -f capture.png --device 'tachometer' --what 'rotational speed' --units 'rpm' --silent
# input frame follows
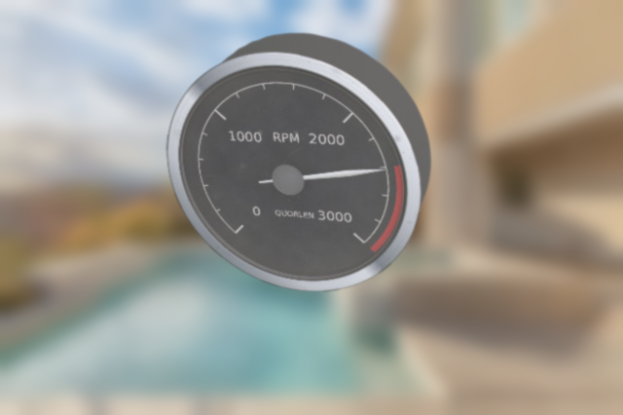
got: 2400 rpm
